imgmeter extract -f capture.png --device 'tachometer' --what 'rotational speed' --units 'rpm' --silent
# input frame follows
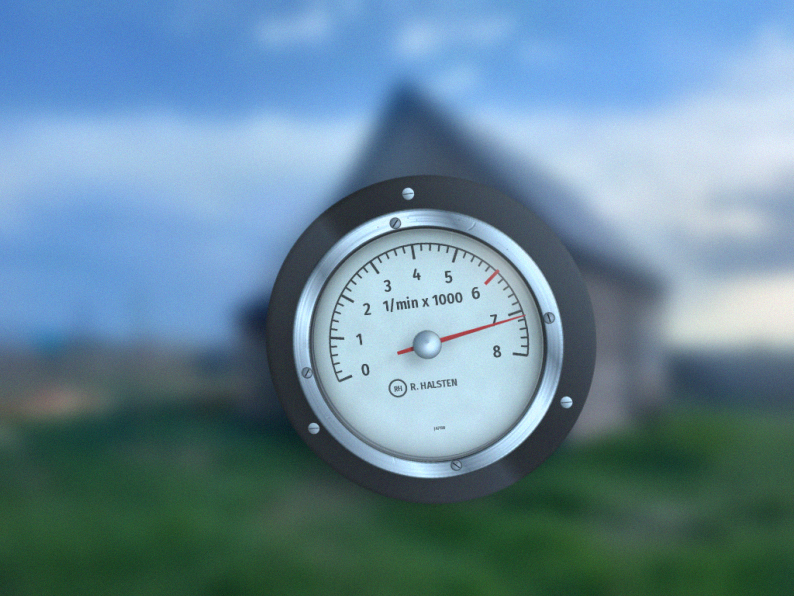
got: 7100 rpm
